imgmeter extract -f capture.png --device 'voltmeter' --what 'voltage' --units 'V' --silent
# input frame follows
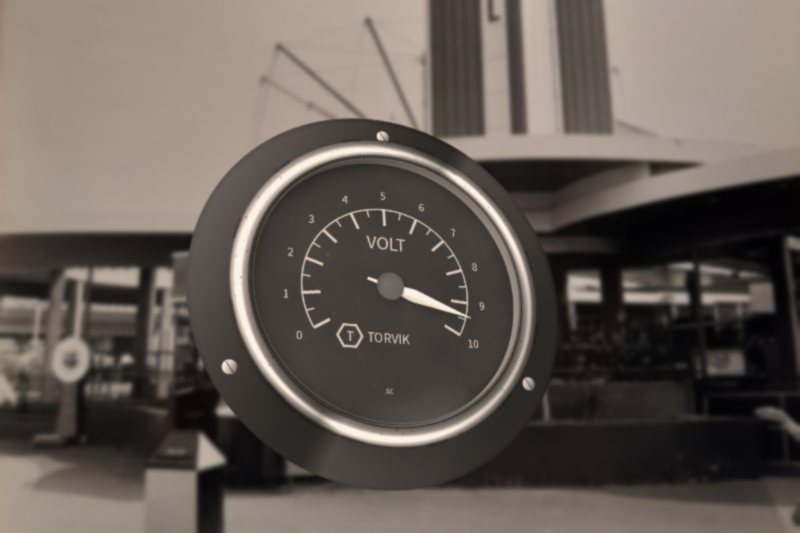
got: 9.5 V
